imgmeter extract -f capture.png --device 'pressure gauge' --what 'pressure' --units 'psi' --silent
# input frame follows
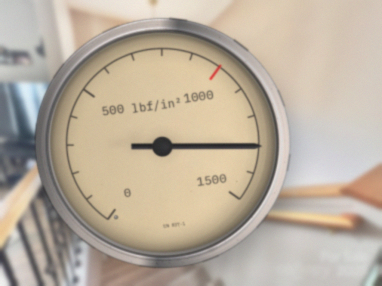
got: 1300 psi
